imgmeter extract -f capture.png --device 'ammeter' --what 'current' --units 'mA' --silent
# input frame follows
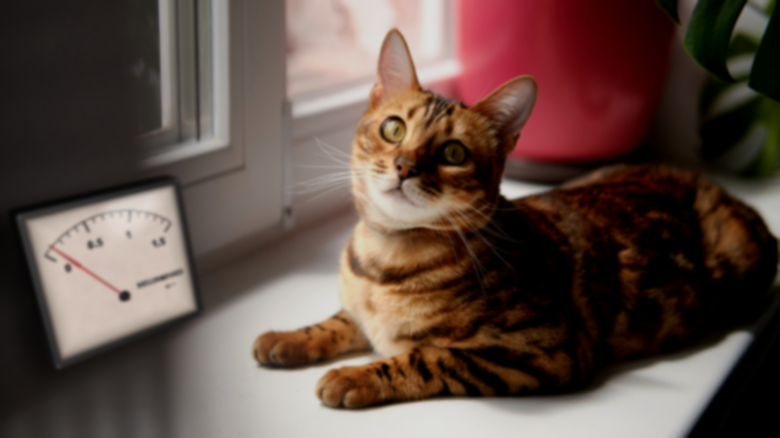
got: 0.1 mA
